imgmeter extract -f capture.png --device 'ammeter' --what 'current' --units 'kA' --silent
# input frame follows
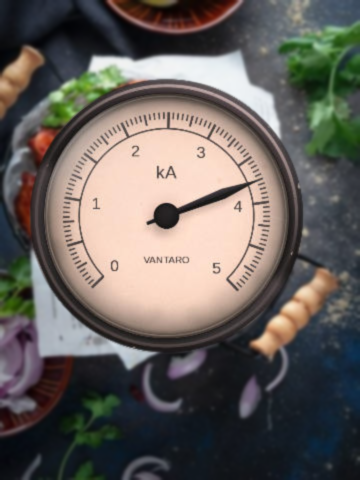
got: 3.75 kA
